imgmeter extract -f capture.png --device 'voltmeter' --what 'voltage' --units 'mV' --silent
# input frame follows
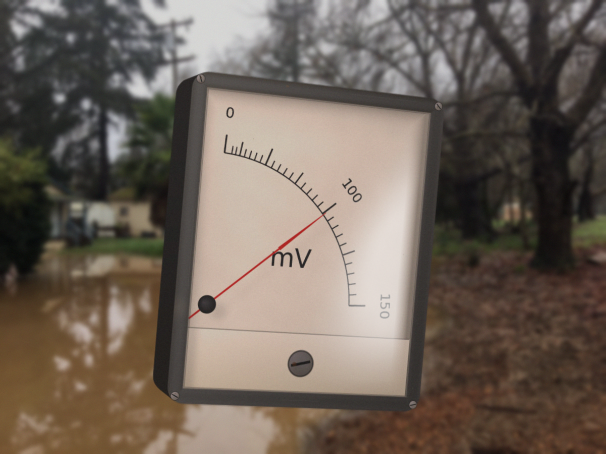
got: 100 mV
